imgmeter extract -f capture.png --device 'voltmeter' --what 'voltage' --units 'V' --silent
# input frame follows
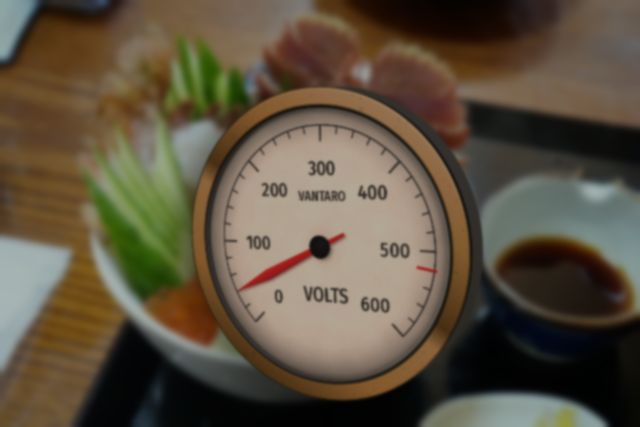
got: 40 V
